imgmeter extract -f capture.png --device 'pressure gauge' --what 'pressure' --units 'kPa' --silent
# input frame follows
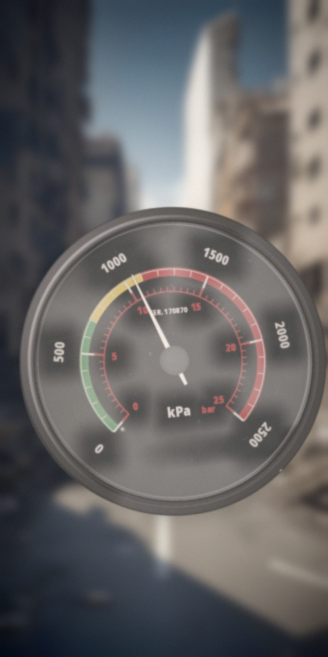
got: 1050 kPa
